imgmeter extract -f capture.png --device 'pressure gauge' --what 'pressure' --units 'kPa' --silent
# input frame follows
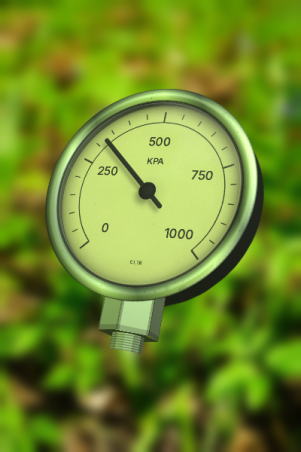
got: 325 kPa
